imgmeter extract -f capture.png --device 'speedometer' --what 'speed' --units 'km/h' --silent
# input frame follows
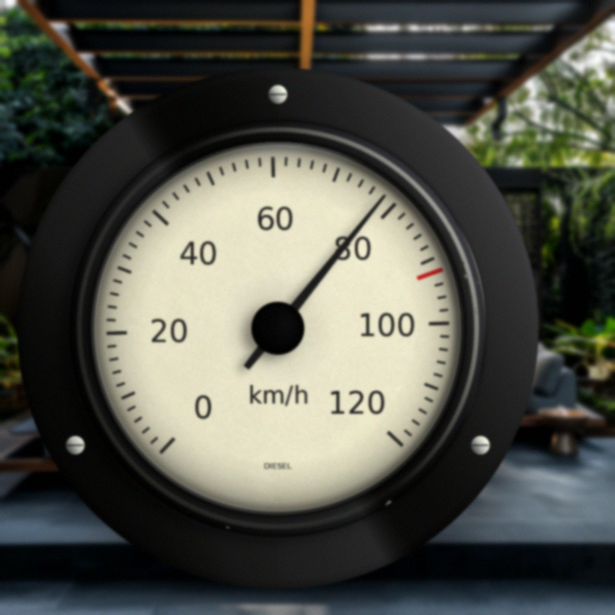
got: 78 km/h
